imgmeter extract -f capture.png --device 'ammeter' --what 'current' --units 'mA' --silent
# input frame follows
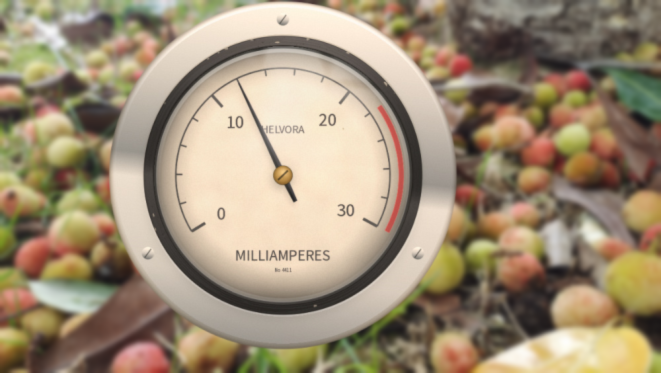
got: 12 mA
